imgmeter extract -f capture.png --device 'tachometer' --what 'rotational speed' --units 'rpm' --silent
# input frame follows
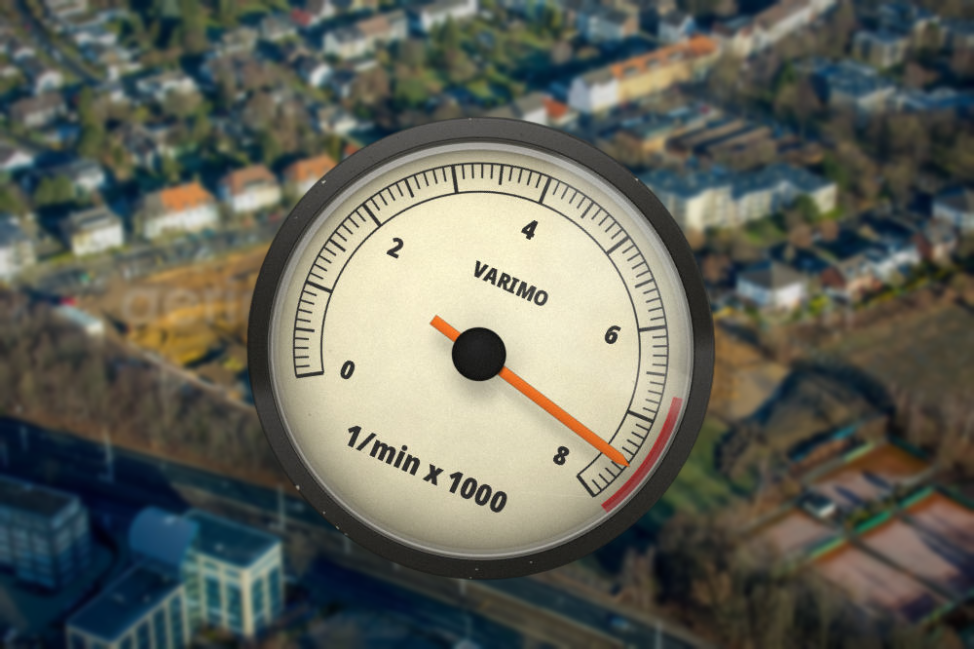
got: 7500 rpm
